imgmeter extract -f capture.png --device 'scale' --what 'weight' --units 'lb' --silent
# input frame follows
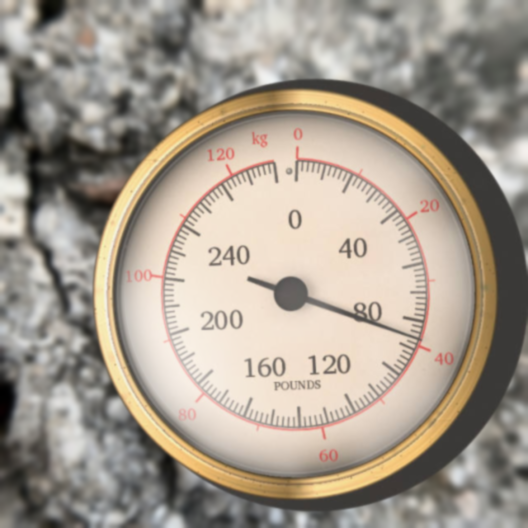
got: 86 lb
